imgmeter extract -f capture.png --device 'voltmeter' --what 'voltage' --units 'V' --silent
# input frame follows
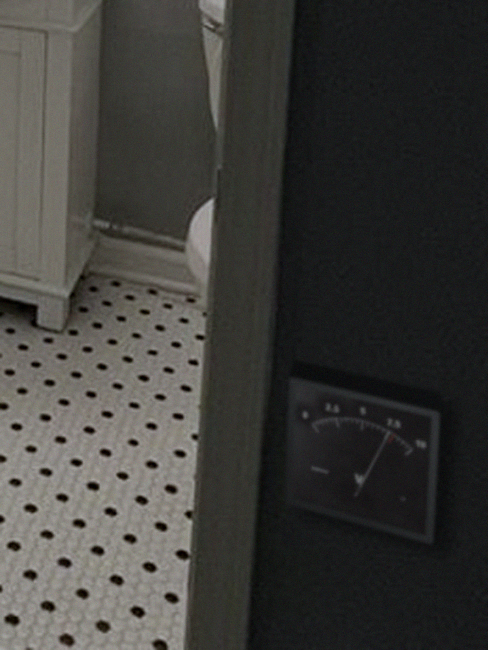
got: 7.5 V
